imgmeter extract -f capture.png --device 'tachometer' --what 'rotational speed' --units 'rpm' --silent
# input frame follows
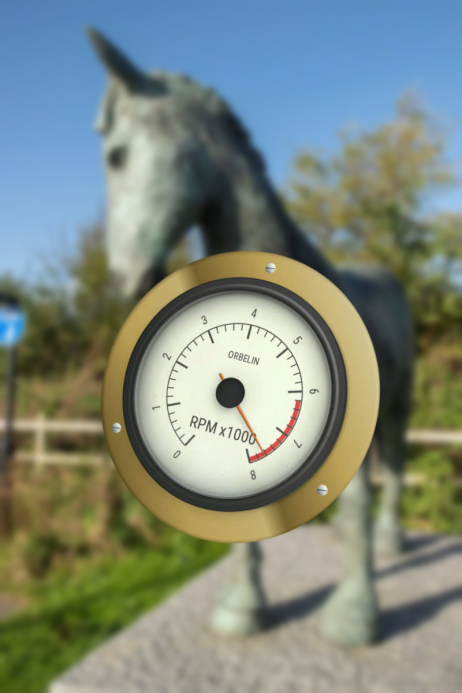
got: 7600 rpm
